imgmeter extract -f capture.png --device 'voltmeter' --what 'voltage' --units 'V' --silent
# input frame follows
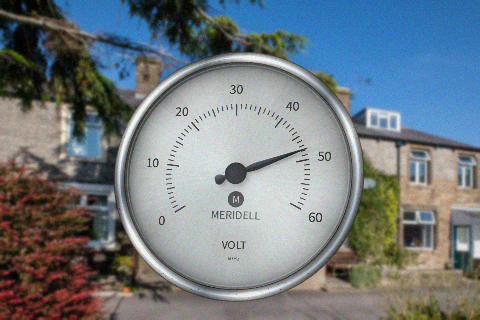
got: 48 V
